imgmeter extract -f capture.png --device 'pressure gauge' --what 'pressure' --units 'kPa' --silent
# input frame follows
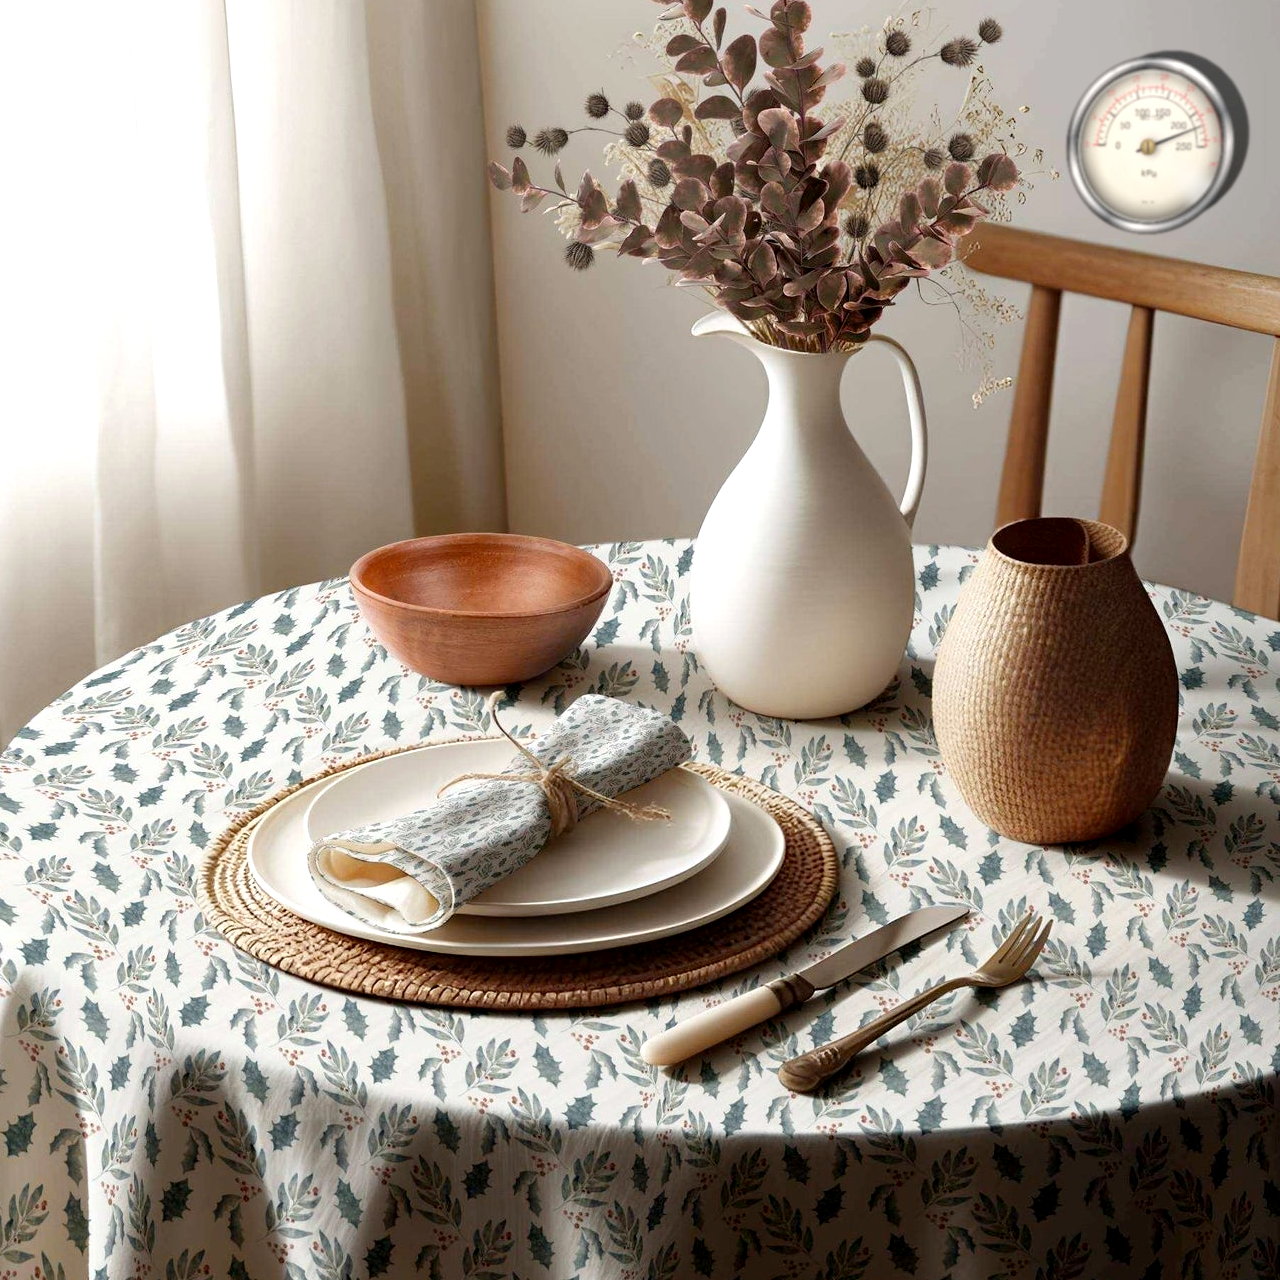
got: 220 kPa
